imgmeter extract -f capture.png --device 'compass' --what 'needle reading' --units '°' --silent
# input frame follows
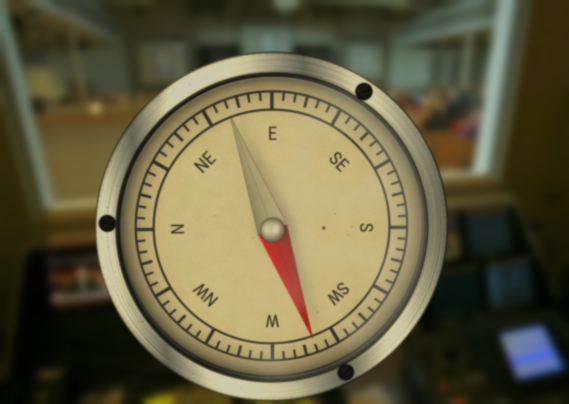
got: 250 °
